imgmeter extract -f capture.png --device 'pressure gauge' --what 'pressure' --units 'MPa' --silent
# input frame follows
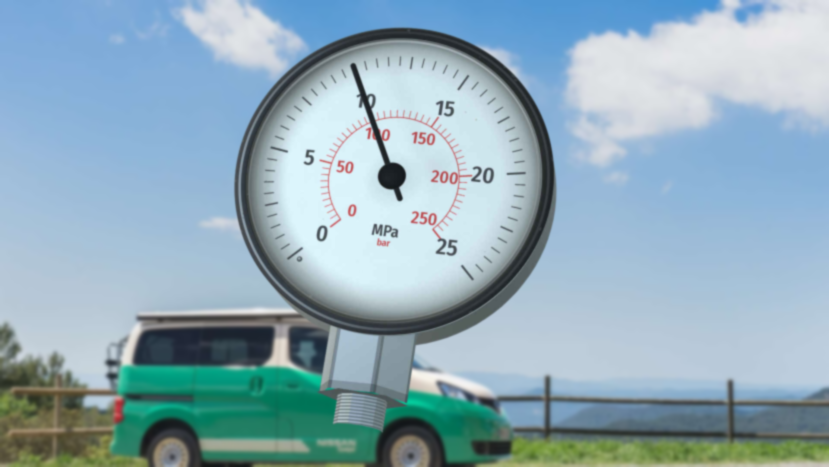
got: 10 MPa
